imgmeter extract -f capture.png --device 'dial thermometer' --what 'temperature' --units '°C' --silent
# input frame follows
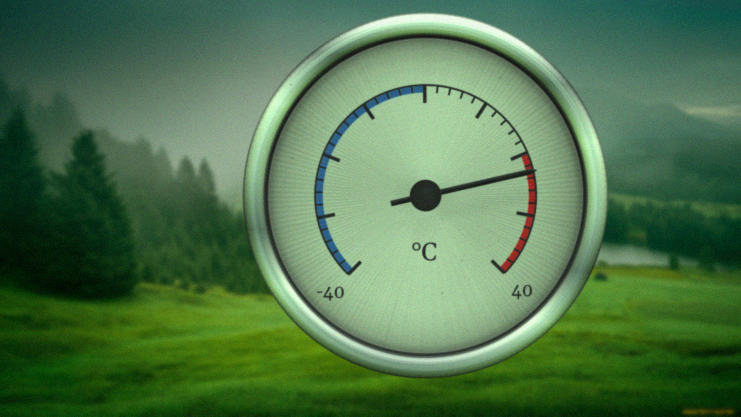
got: 23 °C
